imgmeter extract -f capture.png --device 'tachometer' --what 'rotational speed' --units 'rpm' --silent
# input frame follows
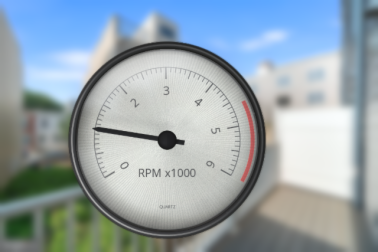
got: 1000 rpm
